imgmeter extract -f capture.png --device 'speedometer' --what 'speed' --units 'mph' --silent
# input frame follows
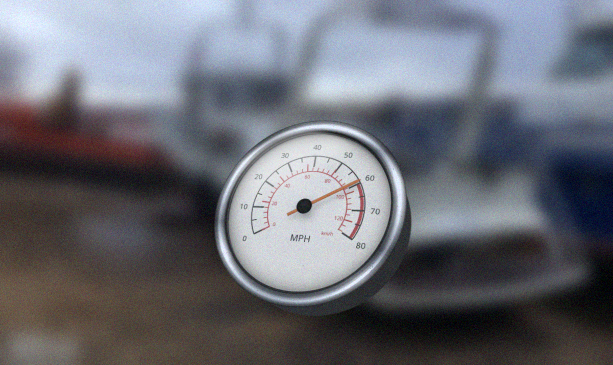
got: 60 mph
